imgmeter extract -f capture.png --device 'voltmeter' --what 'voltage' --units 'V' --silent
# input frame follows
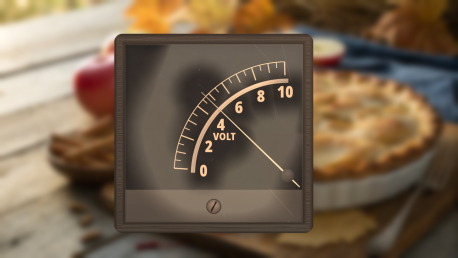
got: 4.75 V
